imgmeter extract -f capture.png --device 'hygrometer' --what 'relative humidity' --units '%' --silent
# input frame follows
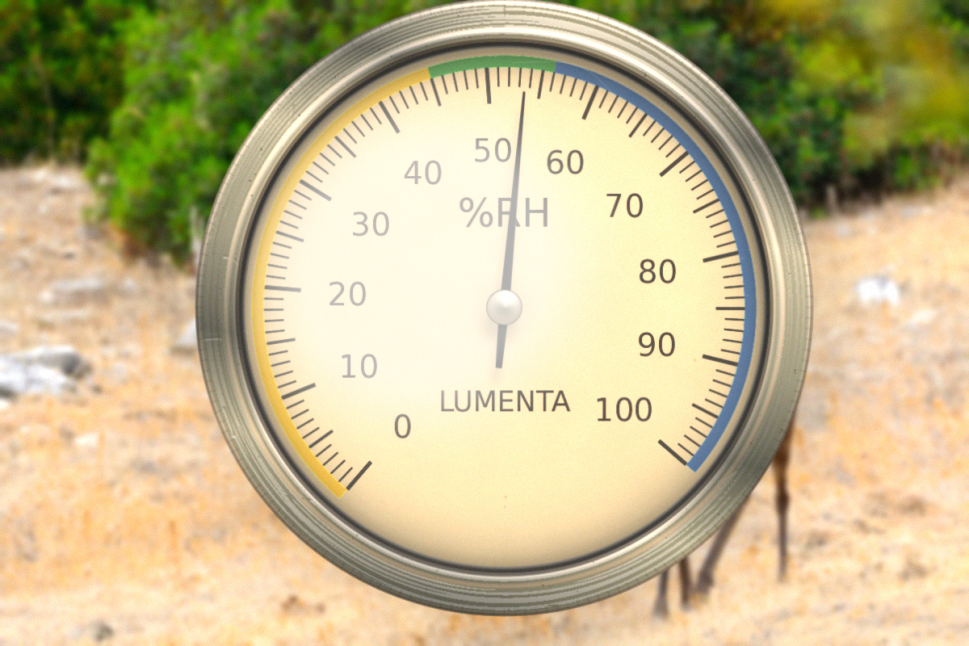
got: 53.5 %
